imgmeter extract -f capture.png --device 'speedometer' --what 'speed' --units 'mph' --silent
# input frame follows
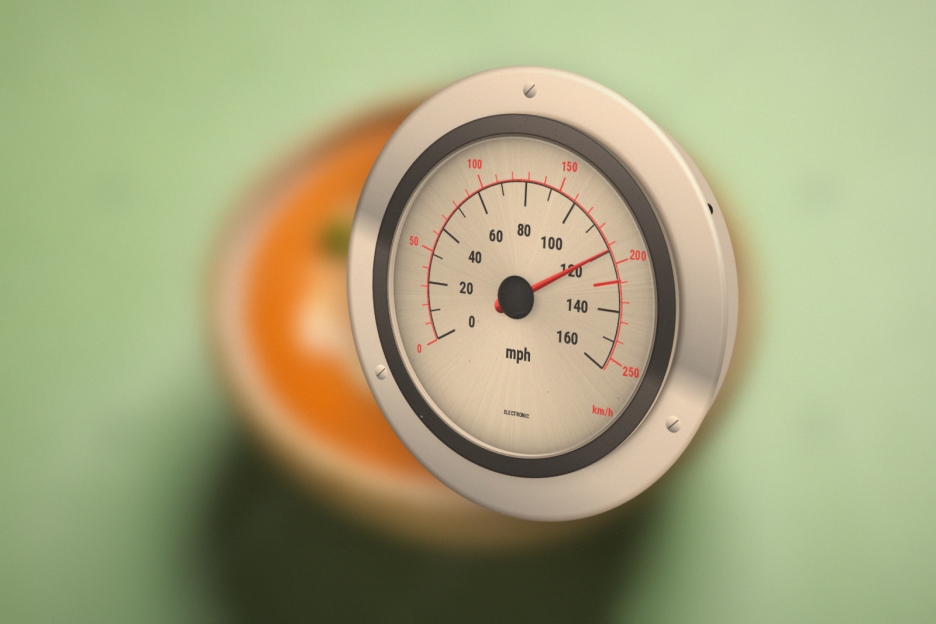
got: 120 mph
